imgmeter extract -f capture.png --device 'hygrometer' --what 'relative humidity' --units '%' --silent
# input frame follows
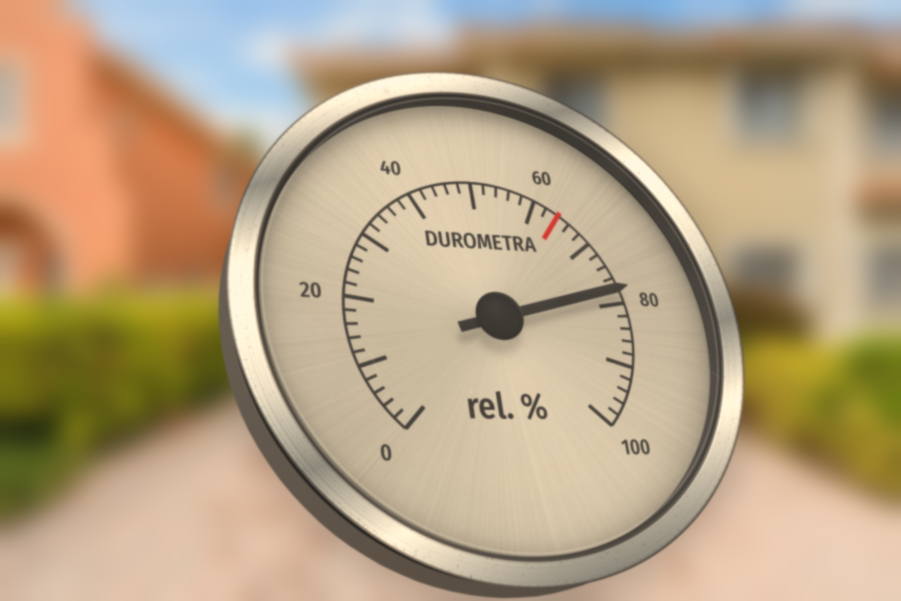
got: 78 %
